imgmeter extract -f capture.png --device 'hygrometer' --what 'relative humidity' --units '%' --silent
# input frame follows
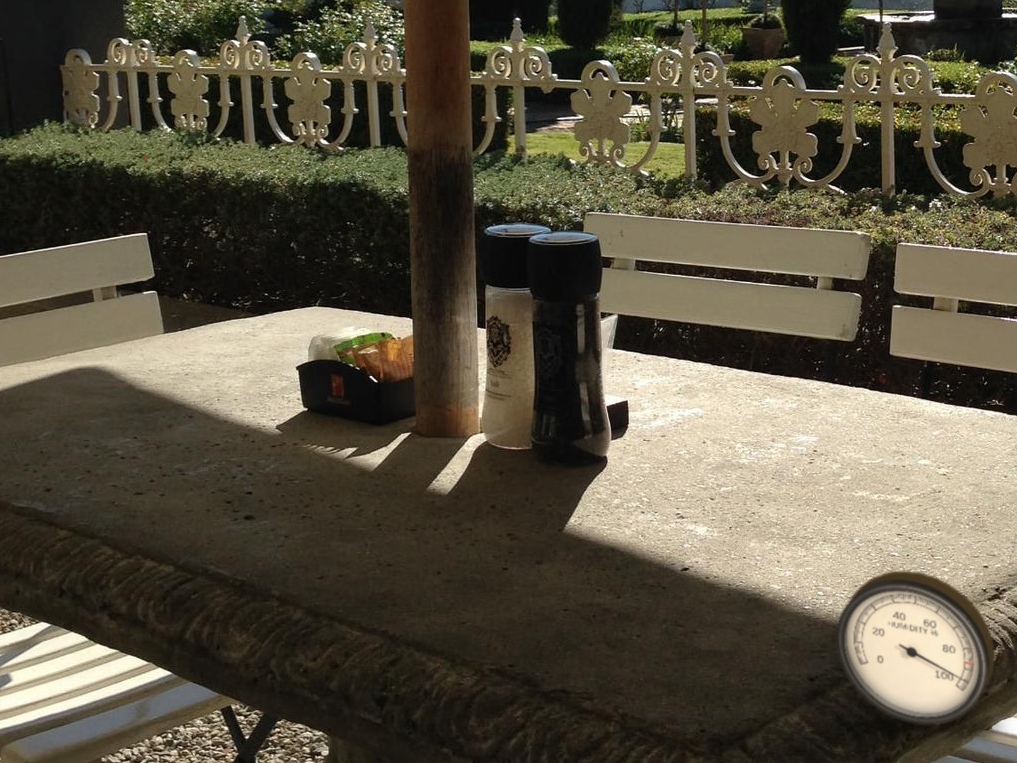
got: 95 %
